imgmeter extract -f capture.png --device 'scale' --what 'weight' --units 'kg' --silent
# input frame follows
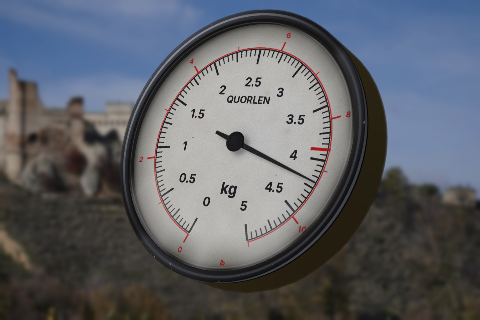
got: 4.2 kg
